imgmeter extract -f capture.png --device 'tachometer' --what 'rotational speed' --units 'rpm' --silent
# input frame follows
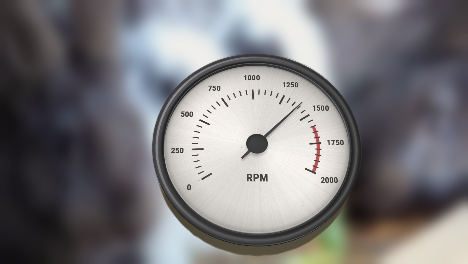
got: 1400 rpm
